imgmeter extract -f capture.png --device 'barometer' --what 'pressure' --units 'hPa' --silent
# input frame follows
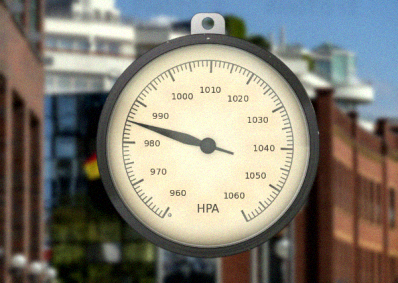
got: 985 hPa
